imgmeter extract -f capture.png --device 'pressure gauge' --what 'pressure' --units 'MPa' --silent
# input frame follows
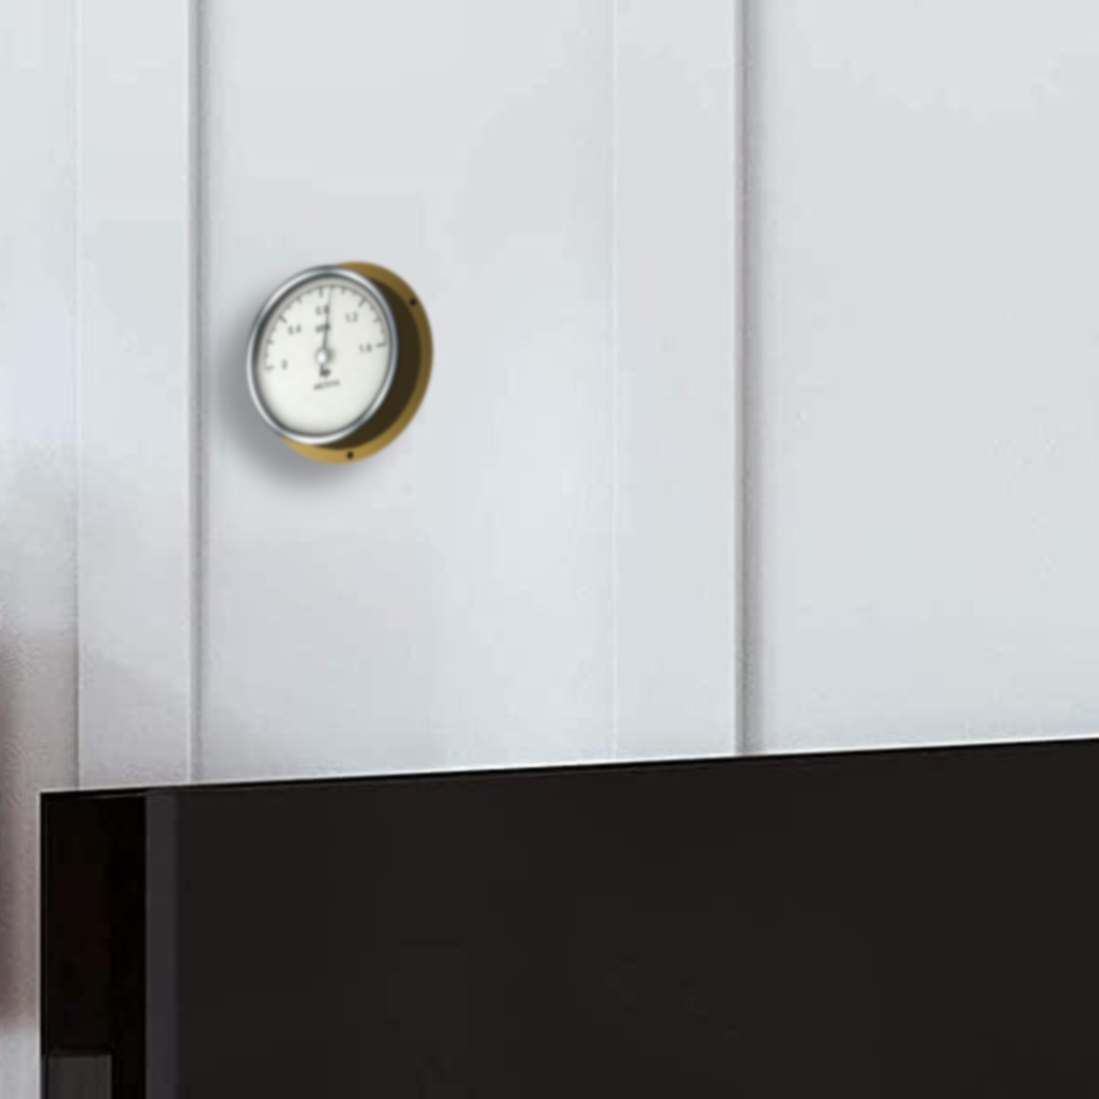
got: 0.9 MPa
